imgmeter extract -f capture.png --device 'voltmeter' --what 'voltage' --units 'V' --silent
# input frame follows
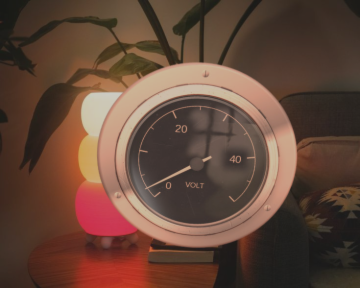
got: 2.5 V
